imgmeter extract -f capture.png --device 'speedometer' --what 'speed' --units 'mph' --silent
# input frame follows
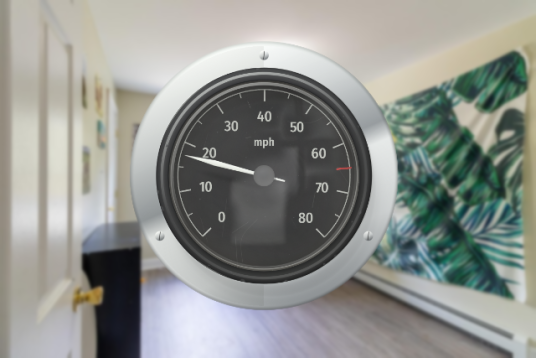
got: 17.5 mph
